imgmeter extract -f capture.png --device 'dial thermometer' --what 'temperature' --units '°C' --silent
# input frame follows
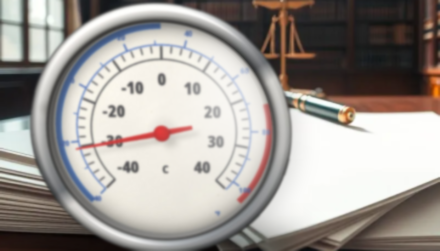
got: -30 °C
